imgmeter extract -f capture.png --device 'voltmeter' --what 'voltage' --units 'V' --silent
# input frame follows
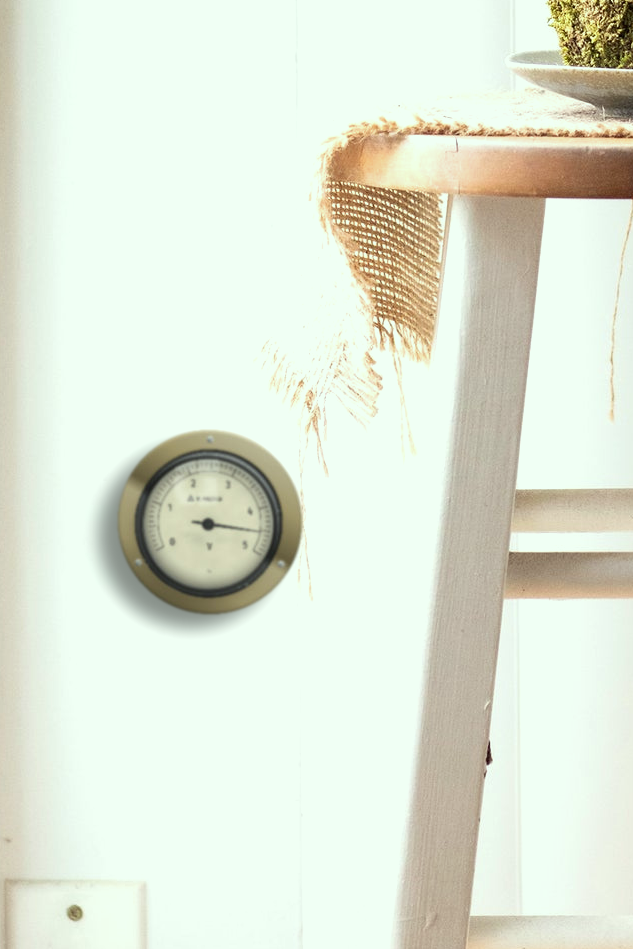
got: 4.5 V
